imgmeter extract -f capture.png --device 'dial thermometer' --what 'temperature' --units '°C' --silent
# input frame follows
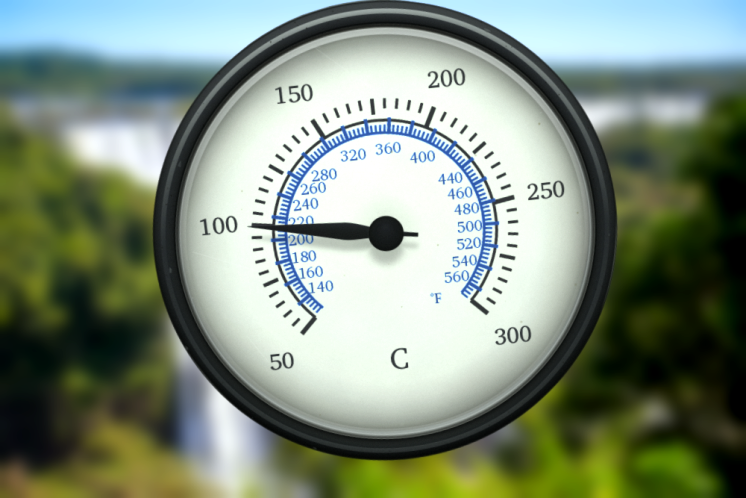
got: 100 °C
